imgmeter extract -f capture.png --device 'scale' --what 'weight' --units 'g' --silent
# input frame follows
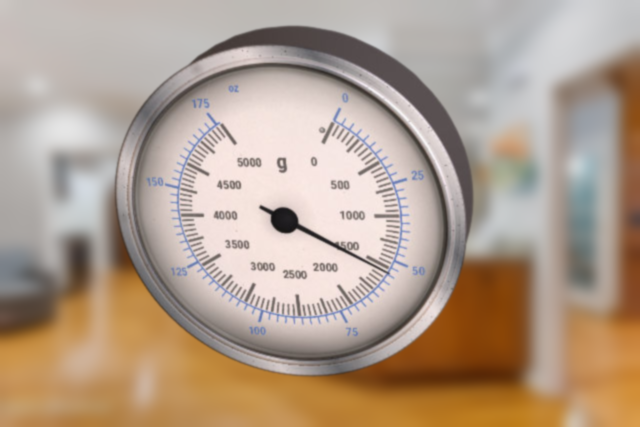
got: 1500 g
